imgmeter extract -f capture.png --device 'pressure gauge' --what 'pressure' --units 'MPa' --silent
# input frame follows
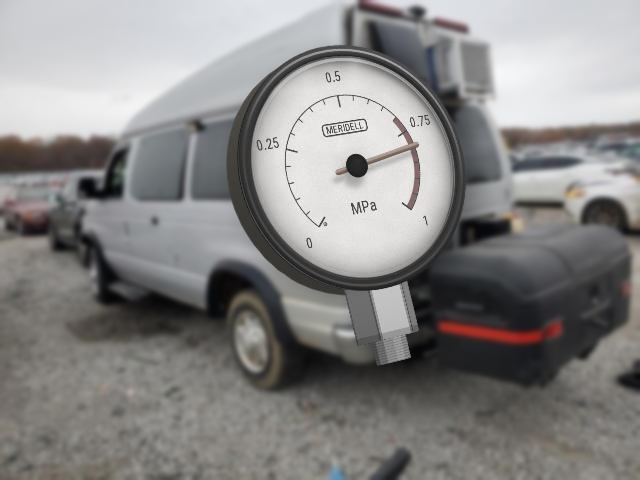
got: 0.8 MPa
